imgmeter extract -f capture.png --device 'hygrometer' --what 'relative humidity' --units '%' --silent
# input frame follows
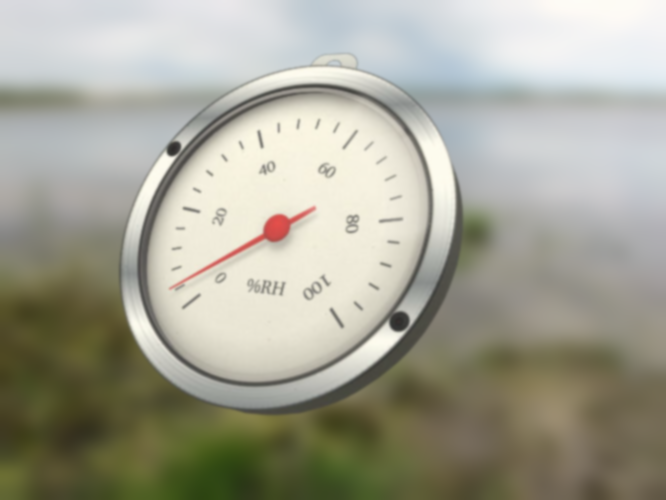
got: 4 %
